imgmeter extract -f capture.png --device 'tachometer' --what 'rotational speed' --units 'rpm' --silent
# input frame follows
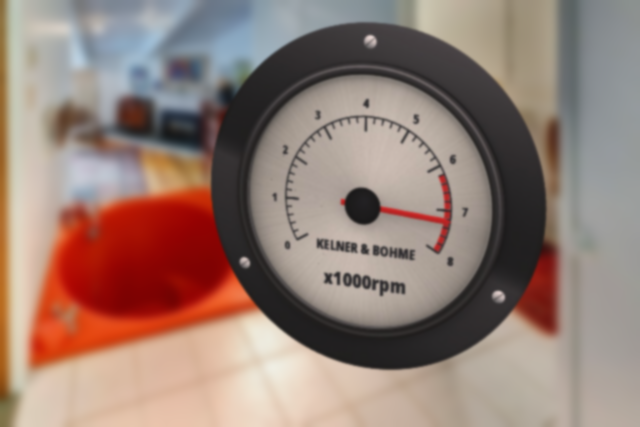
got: 7200 rpm
